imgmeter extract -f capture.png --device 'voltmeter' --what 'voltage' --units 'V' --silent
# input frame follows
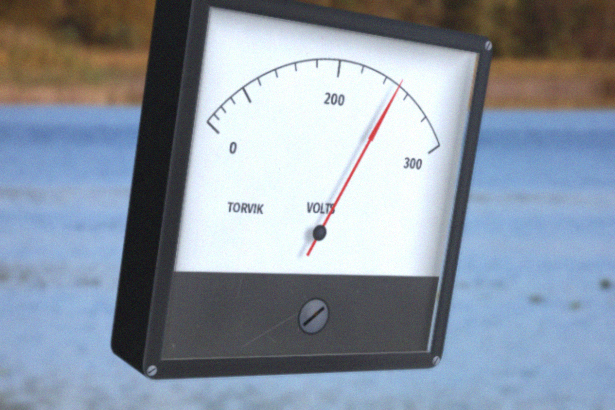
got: 250 V
